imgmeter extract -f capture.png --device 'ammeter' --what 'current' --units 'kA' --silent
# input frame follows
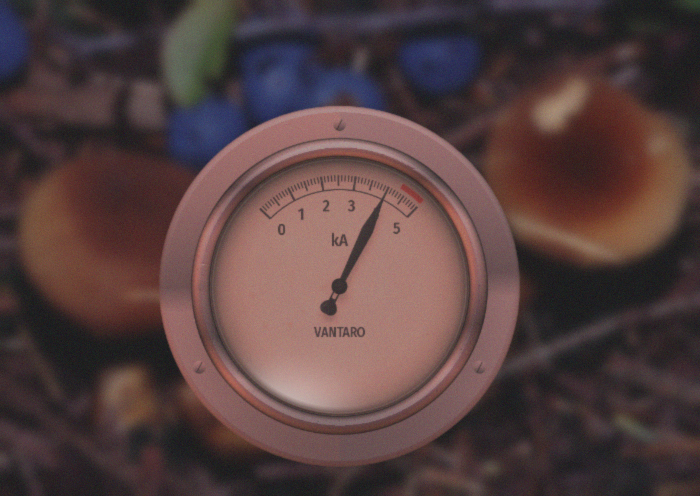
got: 4 kA
